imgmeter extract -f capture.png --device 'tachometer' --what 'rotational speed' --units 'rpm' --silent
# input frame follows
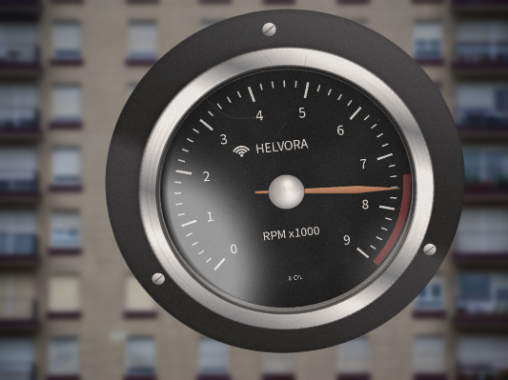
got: 7600 rpm
